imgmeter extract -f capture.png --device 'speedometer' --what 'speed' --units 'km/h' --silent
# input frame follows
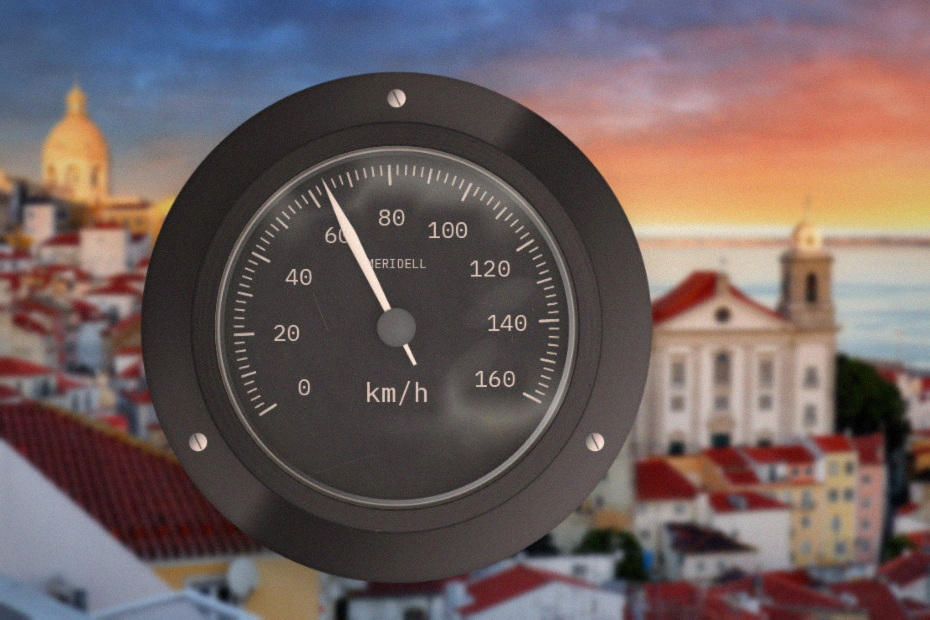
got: 64 km/h
